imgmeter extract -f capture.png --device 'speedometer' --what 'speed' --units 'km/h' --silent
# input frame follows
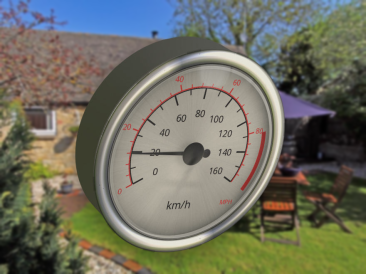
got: 20 km/h
